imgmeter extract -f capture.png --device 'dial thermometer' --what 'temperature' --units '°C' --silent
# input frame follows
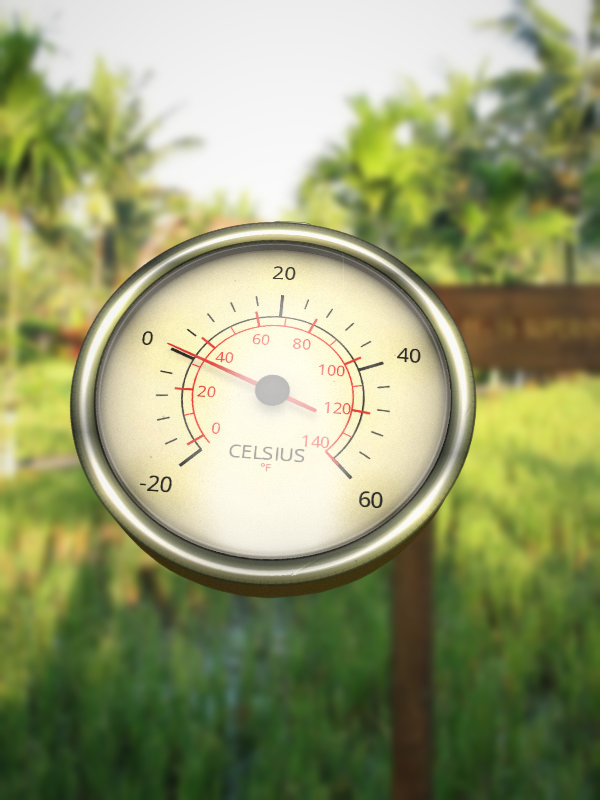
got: 0 °C
